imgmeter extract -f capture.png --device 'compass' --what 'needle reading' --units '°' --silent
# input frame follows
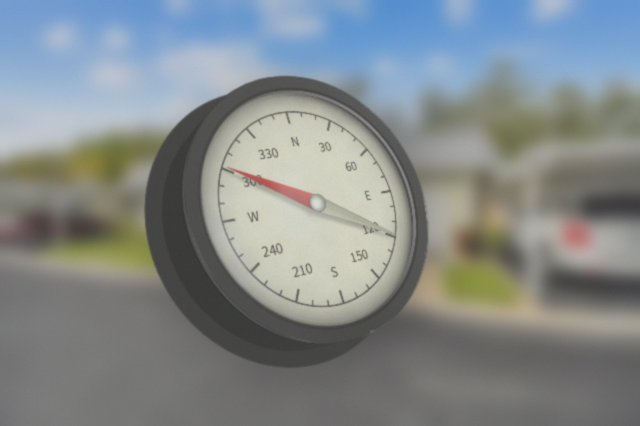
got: 300 °
